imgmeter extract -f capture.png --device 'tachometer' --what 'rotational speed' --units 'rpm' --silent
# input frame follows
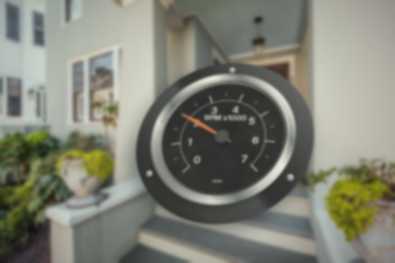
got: 2000 rpm
